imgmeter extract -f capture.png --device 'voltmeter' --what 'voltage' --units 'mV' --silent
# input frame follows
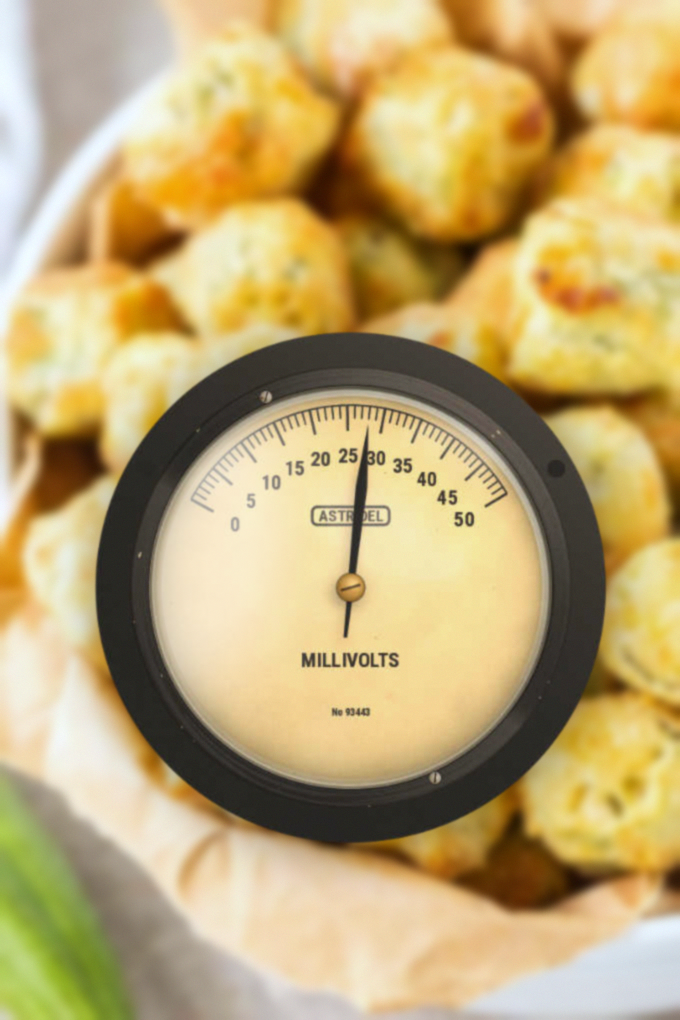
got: 28 mV
